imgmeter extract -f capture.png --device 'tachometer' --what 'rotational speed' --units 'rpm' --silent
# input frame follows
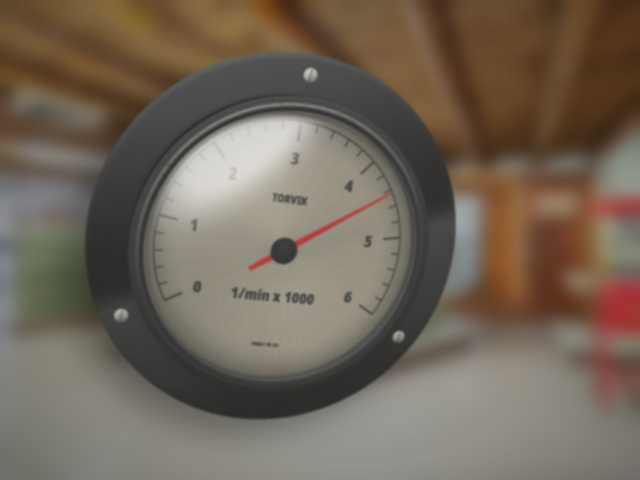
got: 4400 rpm
